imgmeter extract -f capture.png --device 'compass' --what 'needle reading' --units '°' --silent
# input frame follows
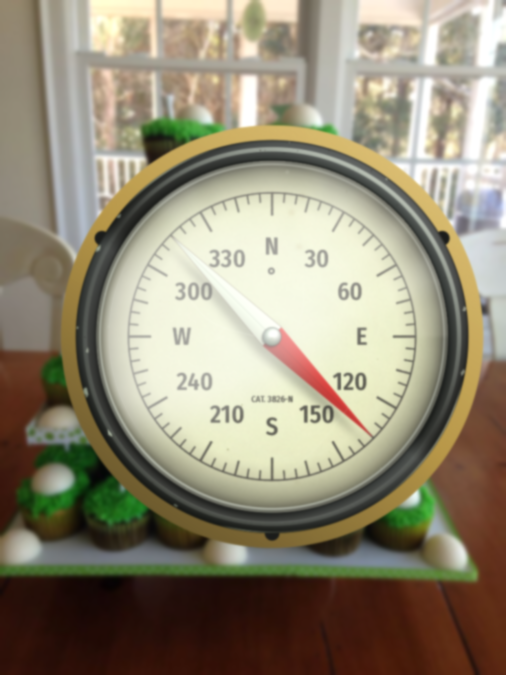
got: 135 °
